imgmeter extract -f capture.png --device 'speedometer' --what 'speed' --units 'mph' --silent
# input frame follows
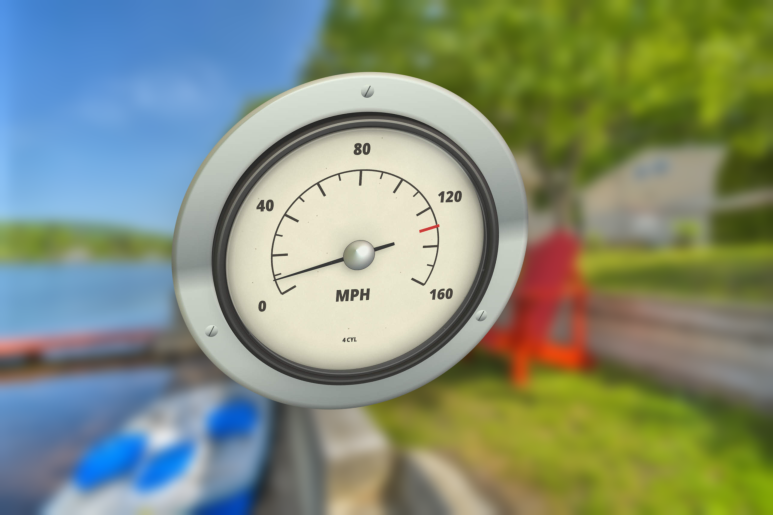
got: 10 mph
